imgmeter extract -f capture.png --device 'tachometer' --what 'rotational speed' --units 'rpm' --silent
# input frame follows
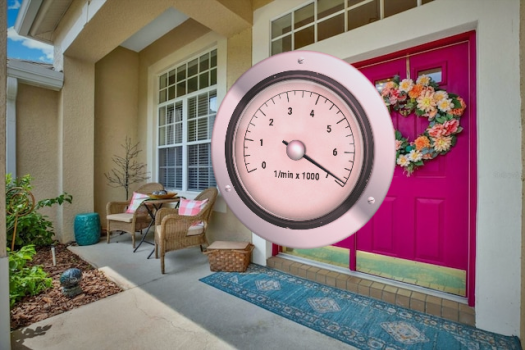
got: 6875 rpm
